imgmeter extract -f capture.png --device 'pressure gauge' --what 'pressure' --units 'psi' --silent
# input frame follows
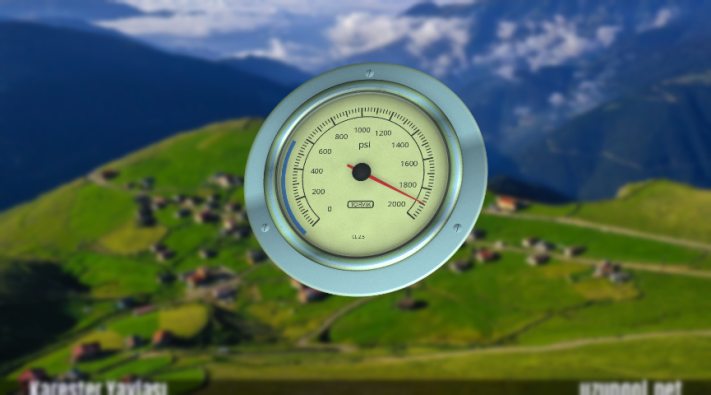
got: 1900 psi
